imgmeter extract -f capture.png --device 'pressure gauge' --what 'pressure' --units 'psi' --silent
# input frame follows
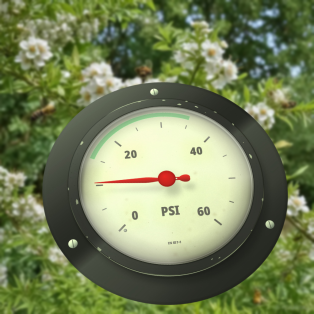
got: 10 psi
